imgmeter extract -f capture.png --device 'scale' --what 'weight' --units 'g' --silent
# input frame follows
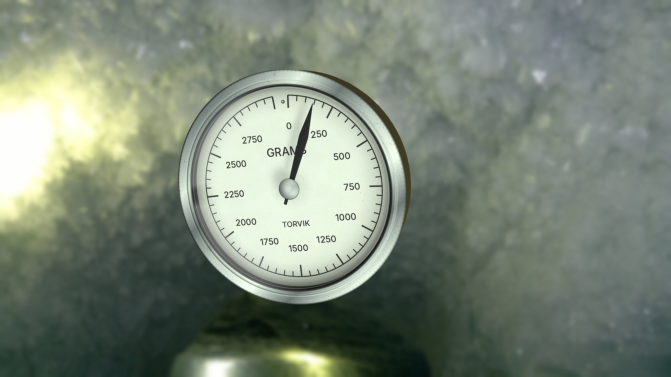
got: 150 g
